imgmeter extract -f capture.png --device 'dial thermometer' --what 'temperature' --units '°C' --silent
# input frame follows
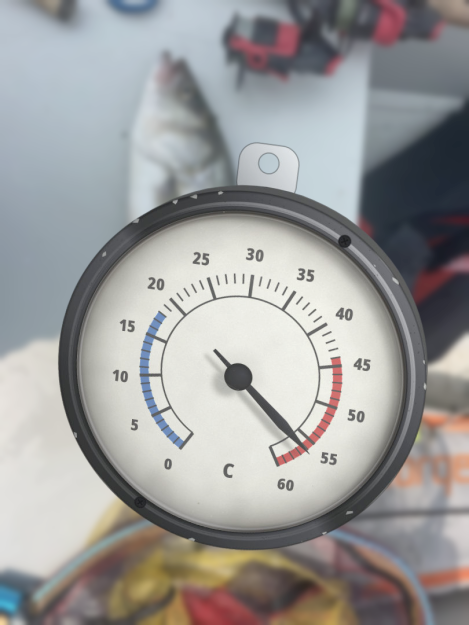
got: 56 °C
